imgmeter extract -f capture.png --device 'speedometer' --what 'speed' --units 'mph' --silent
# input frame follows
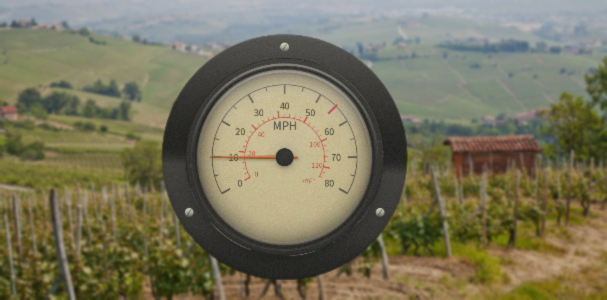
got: 10 mph
